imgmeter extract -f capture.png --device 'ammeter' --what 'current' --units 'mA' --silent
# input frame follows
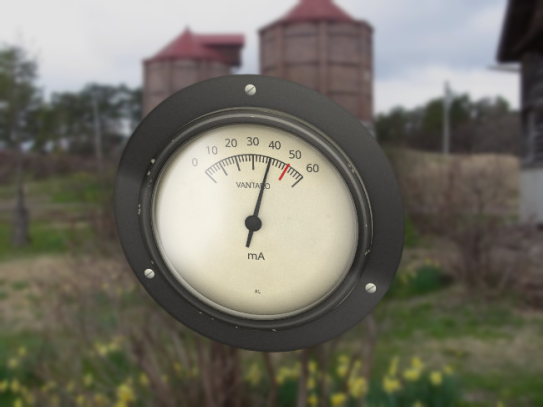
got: 40 mA
